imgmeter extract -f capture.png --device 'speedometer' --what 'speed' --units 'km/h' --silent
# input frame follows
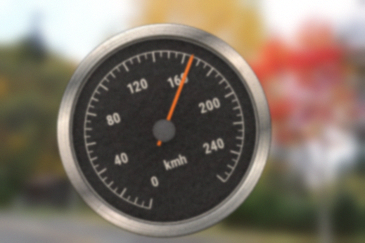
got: 165 km/h
